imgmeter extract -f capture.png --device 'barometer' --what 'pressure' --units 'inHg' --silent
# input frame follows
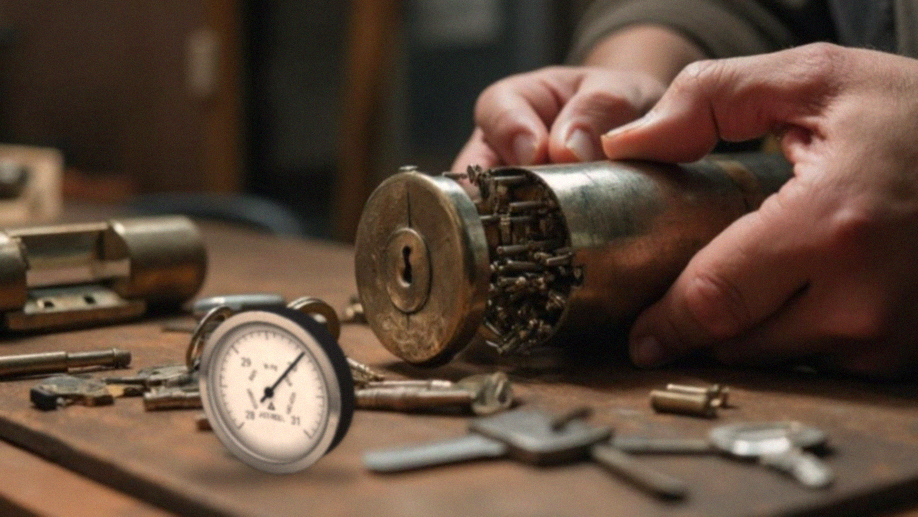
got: 30 inHg
